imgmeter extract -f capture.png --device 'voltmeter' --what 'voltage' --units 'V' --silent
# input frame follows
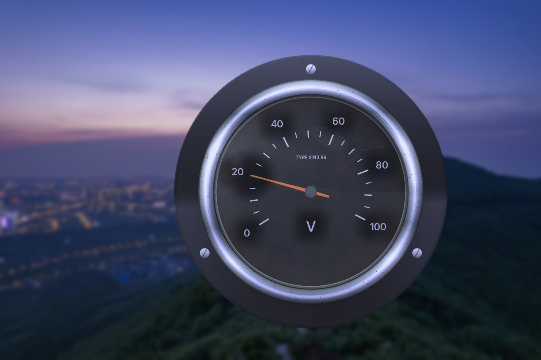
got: 20 V
